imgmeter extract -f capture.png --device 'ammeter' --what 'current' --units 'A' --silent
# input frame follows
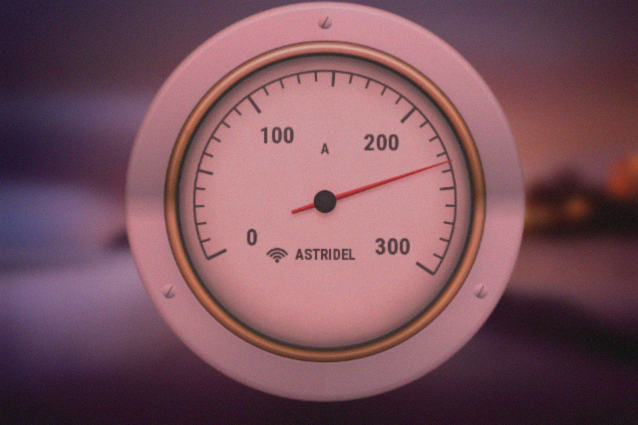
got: 235 A
